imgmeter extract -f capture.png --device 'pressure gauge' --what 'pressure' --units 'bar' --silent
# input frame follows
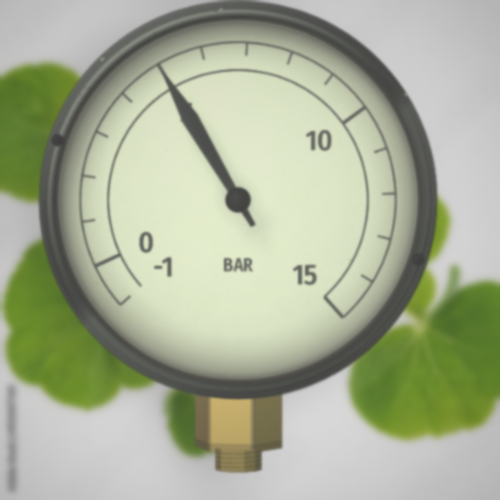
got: 5 bar
